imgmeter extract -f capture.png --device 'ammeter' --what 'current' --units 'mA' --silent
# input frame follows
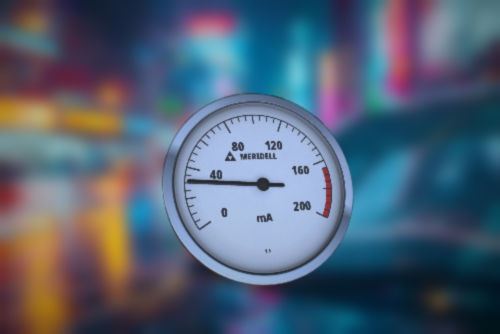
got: 30 mA
